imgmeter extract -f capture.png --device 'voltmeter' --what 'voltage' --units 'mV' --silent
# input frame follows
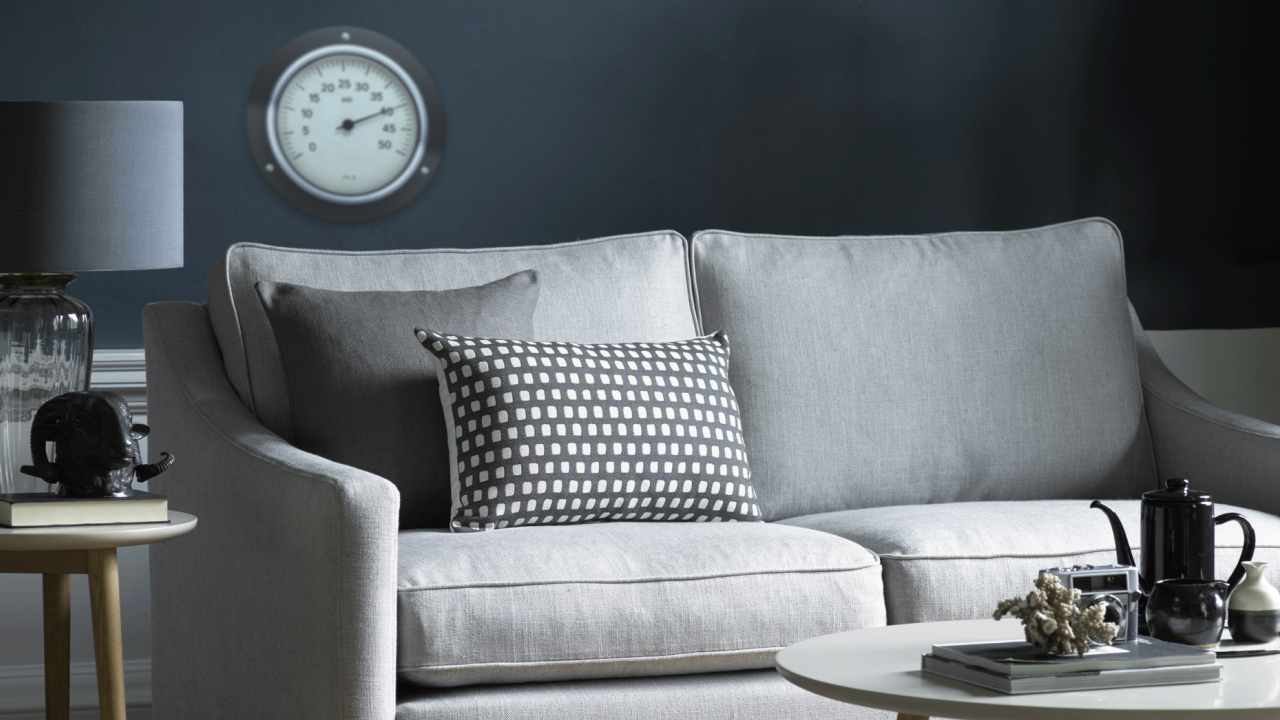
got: 40 mV
